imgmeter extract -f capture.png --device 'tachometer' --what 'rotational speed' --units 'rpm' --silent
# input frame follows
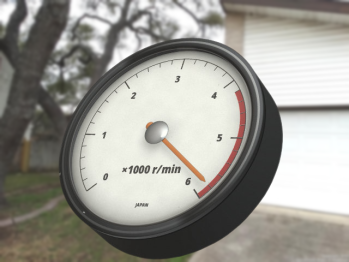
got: 5800 rpm
